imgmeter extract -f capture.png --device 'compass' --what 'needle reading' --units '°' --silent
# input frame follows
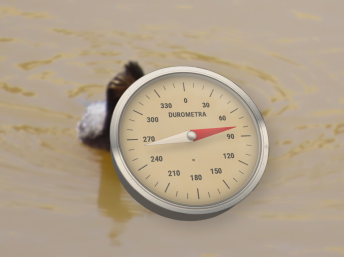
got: 80 °
